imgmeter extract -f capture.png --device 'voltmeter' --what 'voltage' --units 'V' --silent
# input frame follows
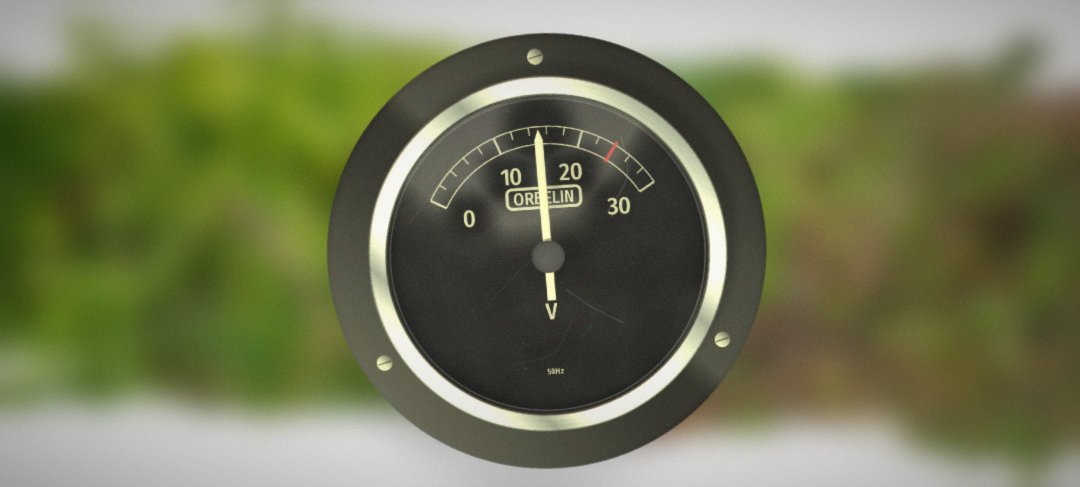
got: 15 V
